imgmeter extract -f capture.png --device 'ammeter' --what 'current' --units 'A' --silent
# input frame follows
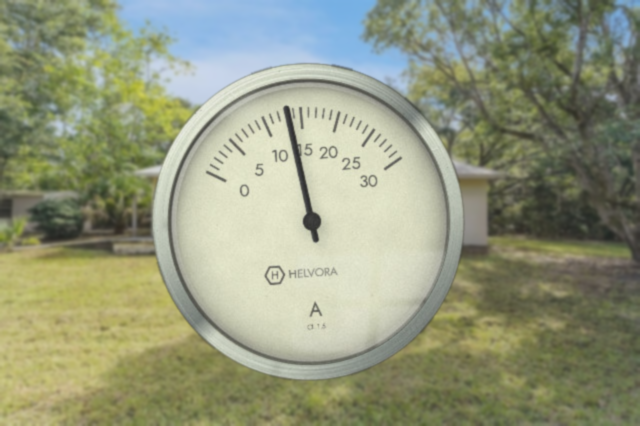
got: 13 A
